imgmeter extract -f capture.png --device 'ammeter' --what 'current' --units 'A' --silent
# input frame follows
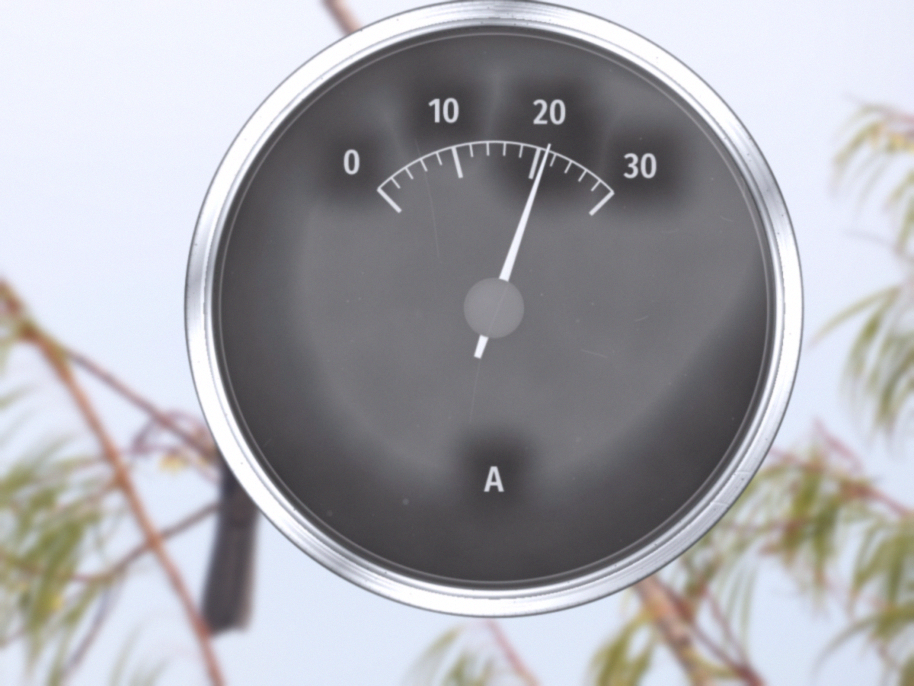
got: 21 A
